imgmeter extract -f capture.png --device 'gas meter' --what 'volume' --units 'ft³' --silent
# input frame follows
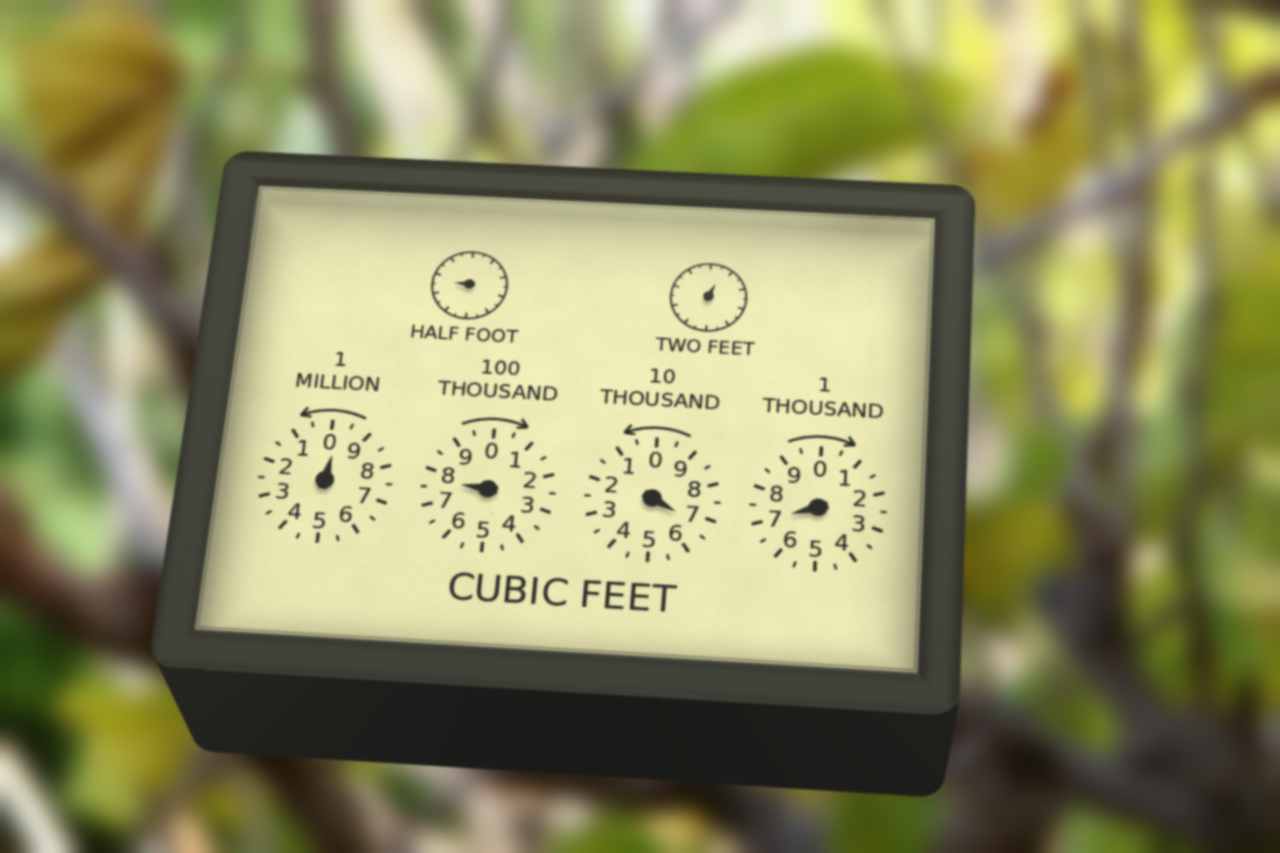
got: 976700 ft³
